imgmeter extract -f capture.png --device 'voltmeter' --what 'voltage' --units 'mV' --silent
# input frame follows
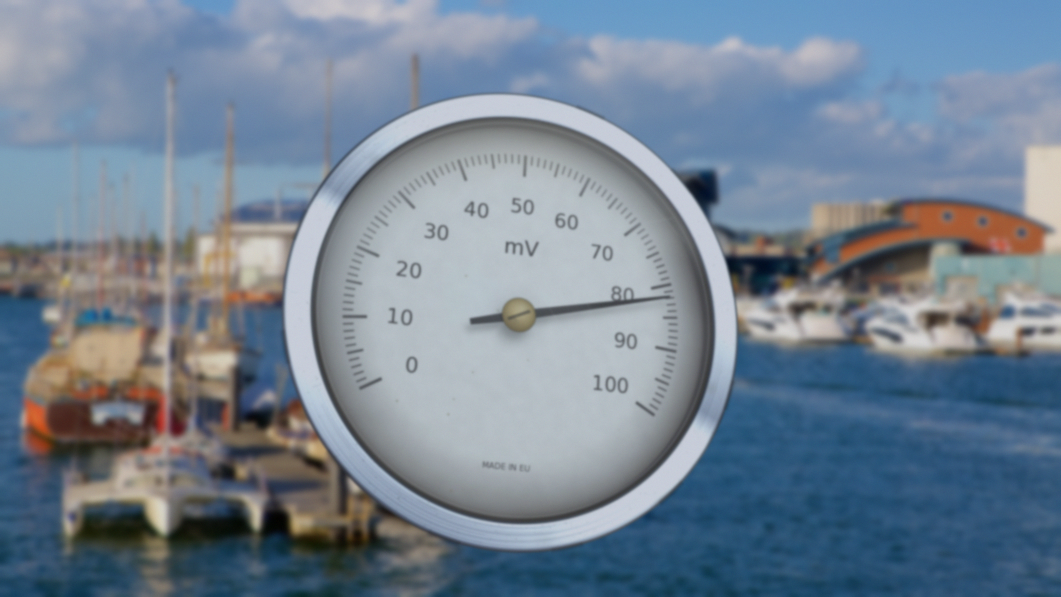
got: 82 mV
